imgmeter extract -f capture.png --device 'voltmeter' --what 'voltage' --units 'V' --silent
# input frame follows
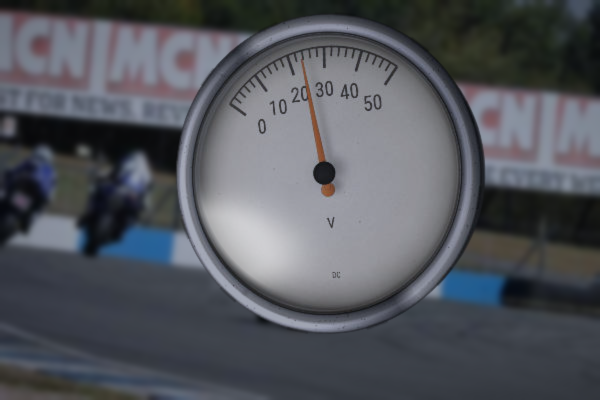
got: 24 V
